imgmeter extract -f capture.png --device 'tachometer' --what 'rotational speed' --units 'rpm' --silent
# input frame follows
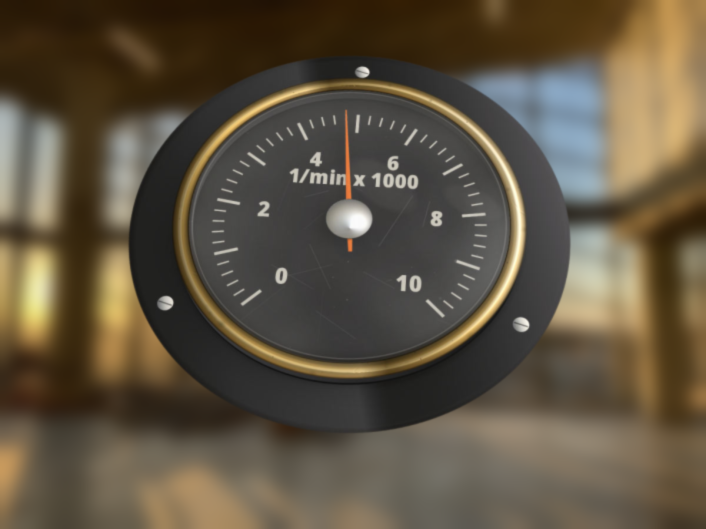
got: 4800 rpm
